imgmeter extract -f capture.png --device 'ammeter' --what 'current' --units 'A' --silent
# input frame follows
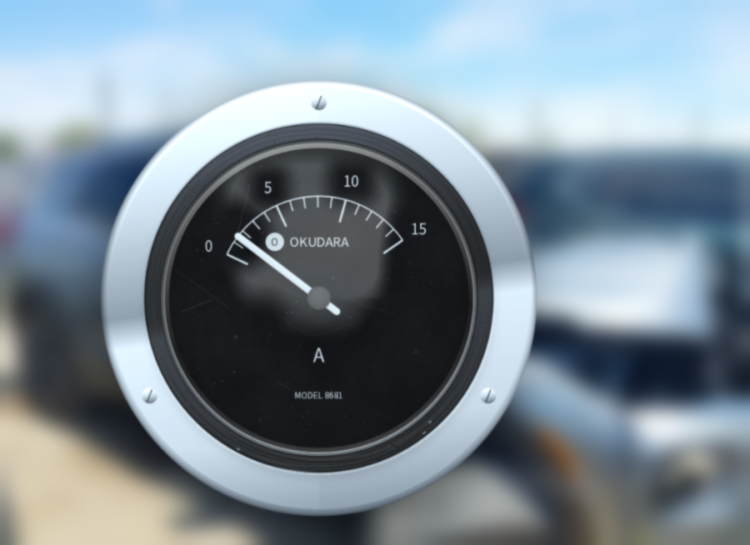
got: 1.5 A
